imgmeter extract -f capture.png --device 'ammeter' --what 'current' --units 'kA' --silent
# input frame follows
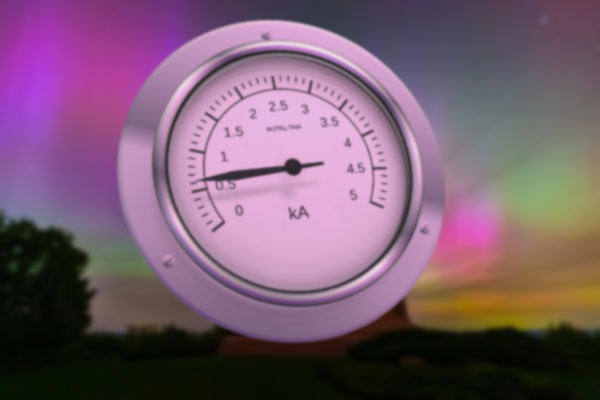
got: 0.6 kA
